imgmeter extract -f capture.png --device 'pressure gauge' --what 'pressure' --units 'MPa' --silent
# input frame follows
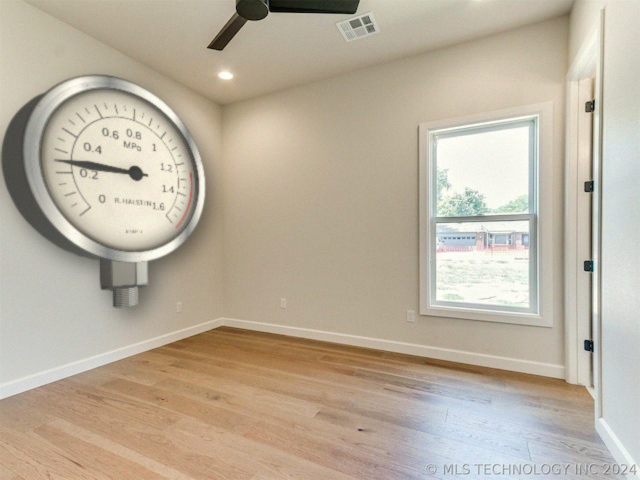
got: 0.25 MPa
